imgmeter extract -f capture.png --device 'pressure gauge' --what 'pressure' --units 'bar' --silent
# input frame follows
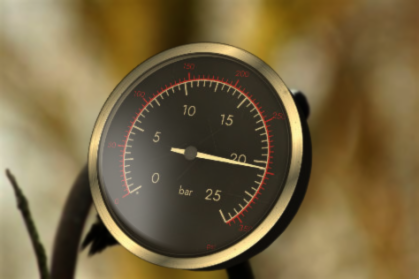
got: 20.5 bar
